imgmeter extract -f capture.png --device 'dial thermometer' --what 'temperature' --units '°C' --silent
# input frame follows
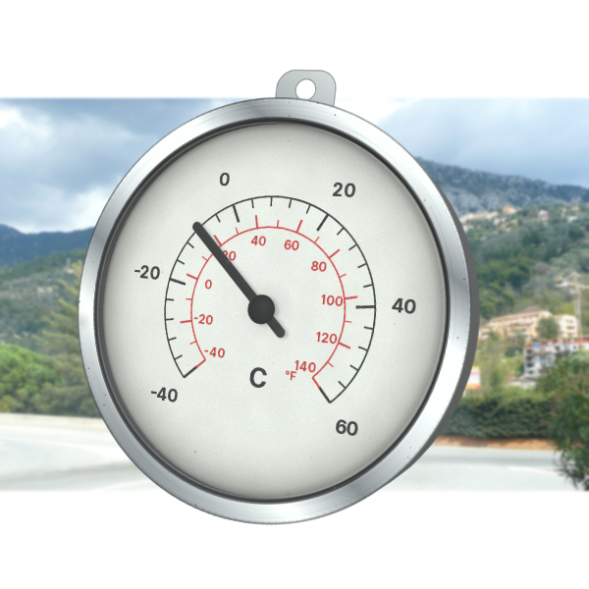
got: -8 °C
